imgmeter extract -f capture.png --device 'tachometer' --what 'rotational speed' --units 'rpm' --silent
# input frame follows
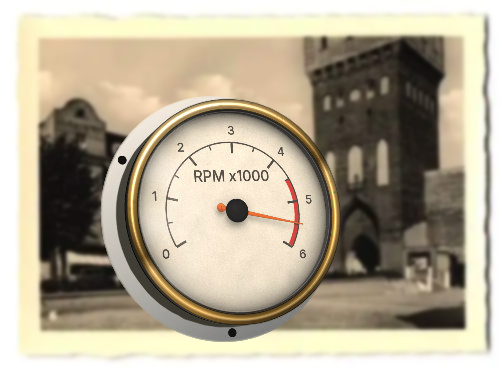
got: 5500 rpm
